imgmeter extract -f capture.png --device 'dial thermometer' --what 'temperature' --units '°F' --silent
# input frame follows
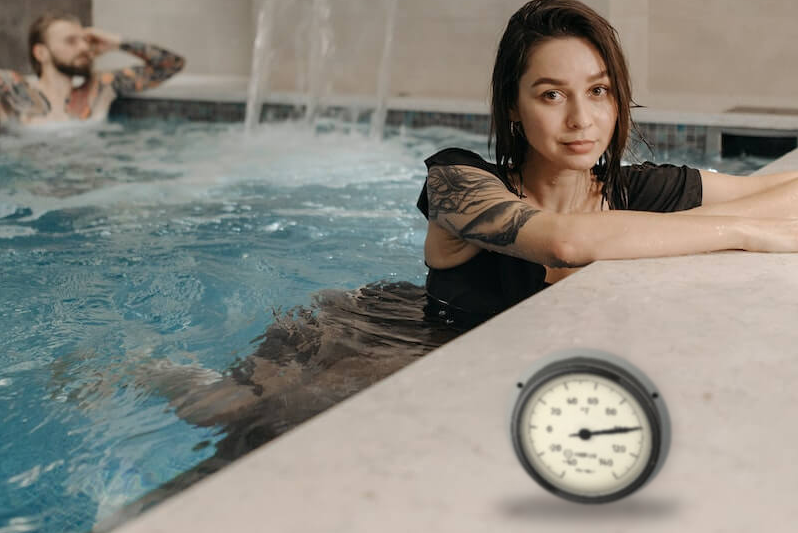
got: 100 °F
